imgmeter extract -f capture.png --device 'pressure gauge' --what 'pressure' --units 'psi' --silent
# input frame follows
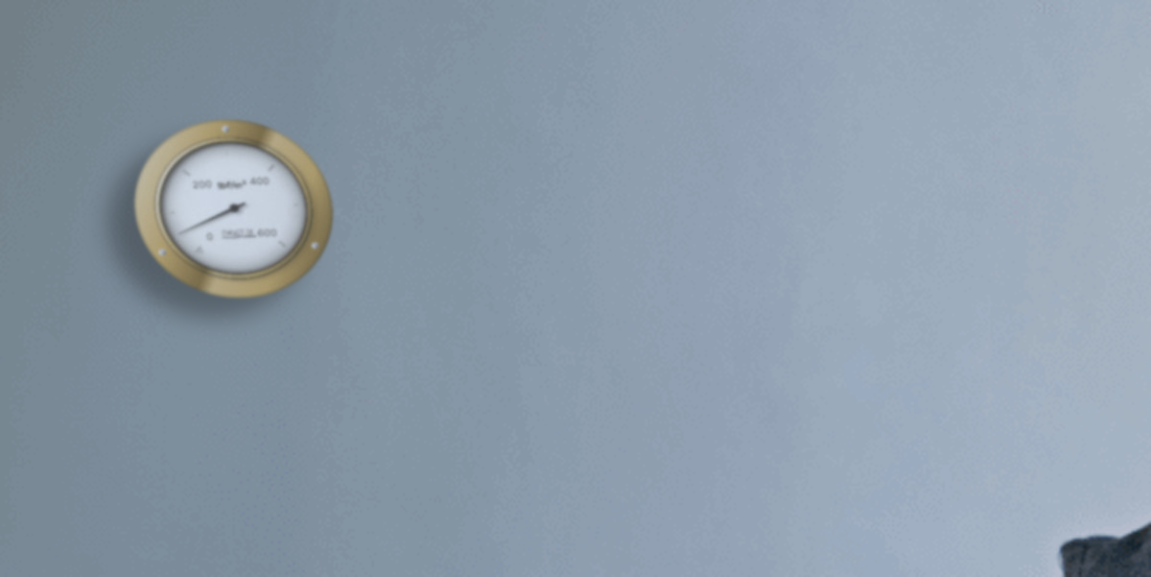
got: 50 psi
